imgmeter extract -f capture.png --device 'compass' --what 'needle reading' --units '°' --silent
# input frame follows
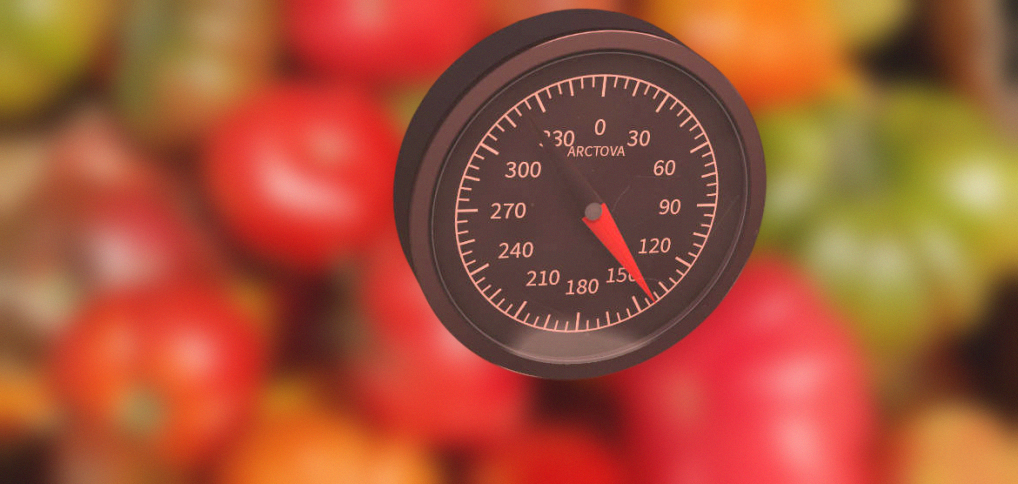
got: 142.5 °
